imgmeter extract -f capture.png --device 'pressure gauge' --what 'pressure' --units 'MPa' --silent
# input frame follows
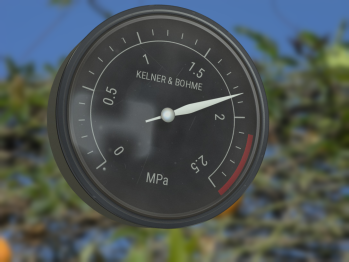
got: 1.85 MPa
